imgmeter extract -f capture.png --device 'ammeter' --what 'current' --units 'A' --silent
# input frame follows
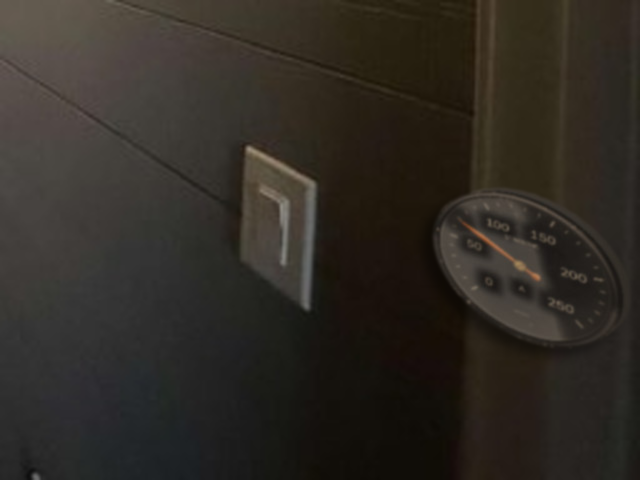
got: 70 A
